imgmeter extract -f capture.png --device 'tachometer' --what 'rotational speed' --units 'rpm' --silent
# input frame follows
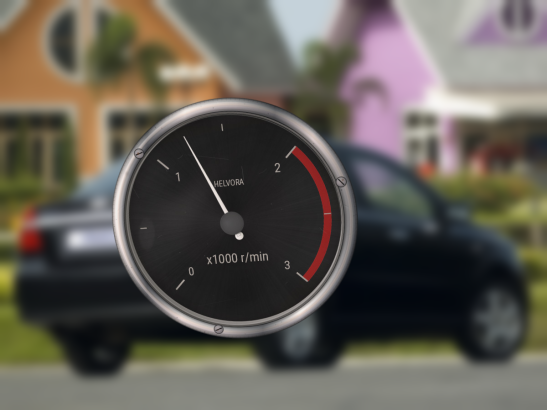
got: 1250 rpm
